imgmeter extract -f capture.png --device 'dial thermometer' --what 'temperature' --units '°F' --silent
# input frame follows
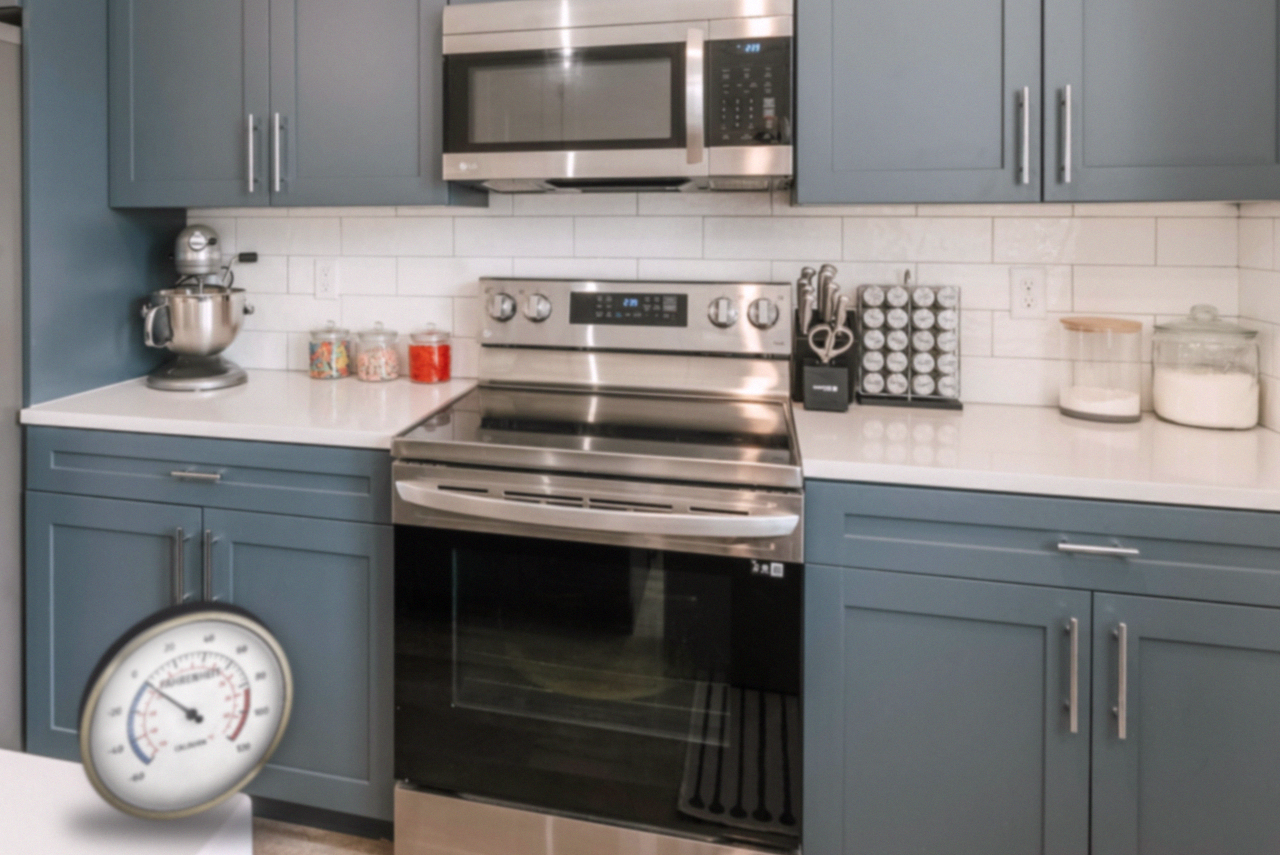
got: 0 °F
